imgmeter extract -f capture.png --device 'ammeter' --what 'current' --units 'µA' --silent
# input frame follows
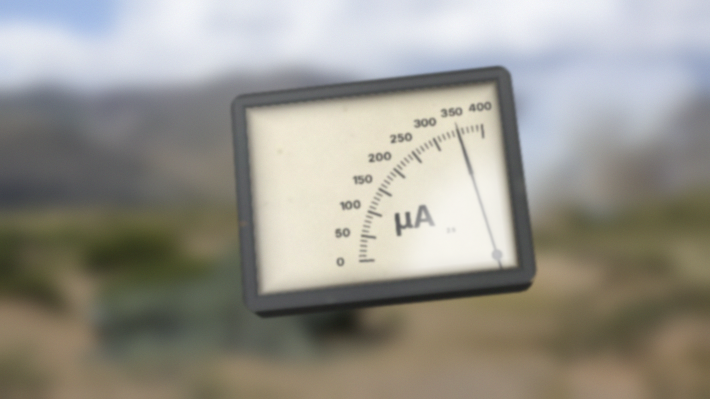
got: 350 µA
